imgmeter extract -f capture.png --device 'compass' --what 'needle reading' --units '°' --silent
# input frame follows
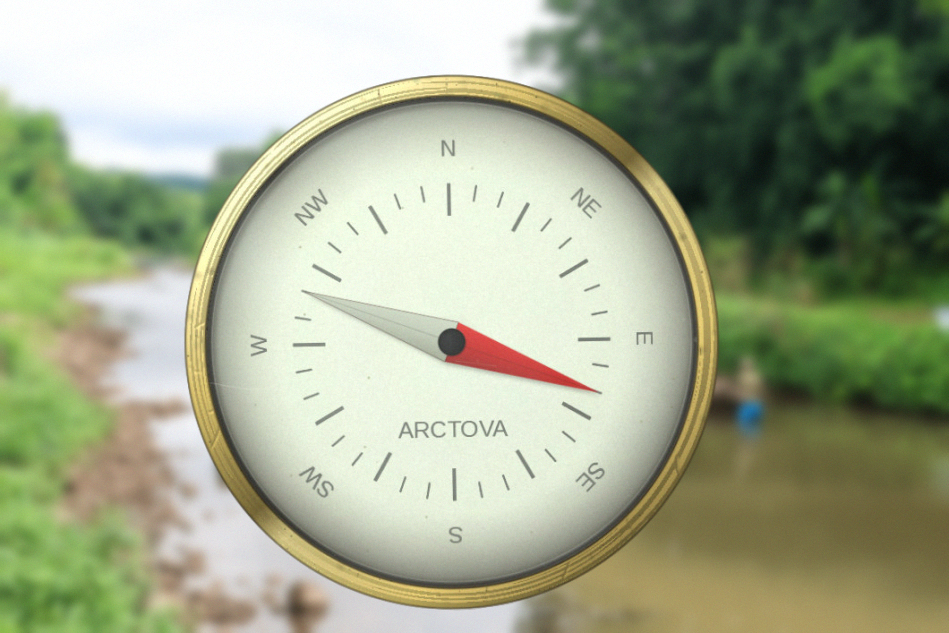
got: 110 °
